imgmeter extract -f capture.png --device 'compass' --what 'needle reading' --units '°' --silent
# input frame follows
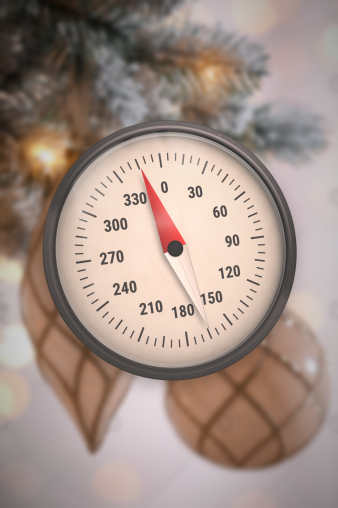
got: 345 °
